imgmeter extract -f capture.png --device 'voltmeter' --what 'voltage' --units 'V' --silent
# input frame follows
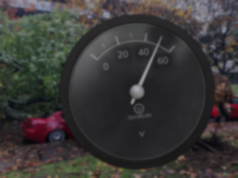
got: 50 V
